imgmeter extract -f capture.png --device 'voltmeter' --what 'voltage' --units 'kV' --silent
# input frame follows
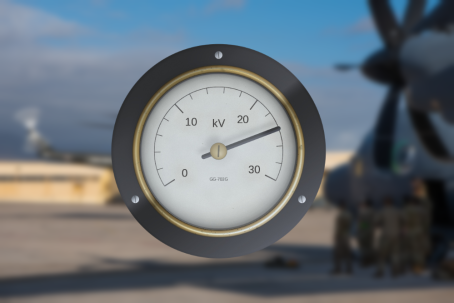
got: 24 kV
